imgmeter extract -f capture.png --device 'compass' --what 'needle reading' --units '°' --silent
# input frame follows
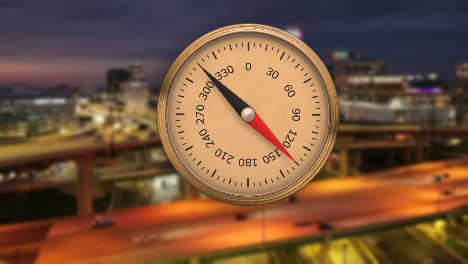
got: 135 °
